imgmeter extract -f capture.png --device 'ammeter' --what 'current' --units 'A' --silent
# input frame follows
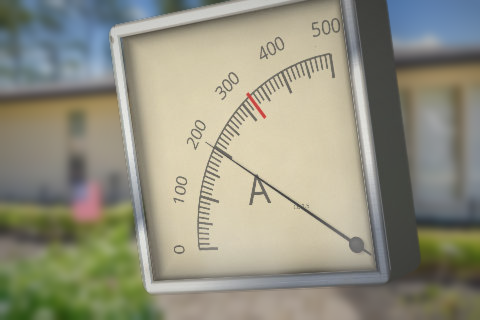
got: 200 A
